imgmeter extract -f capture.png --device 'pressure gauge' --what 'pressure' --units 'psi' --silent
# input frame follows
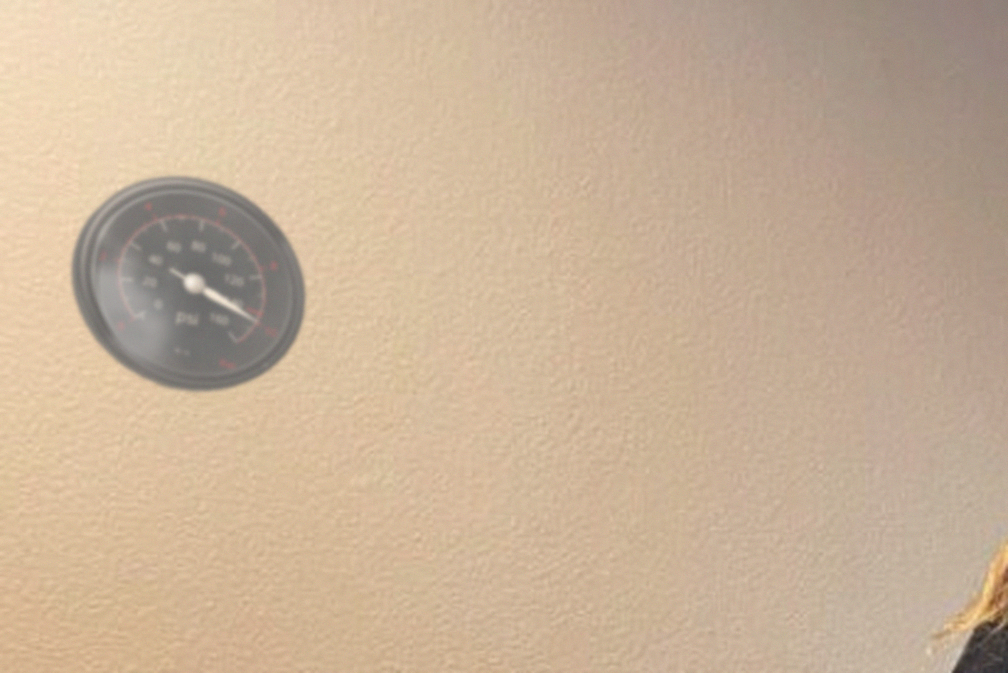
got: 145 psi
